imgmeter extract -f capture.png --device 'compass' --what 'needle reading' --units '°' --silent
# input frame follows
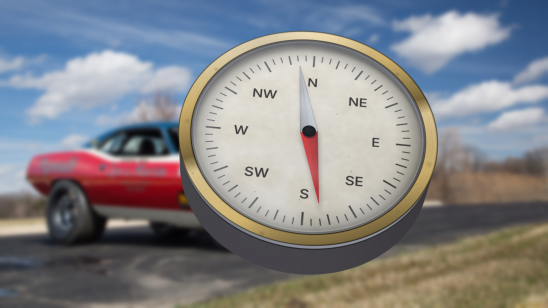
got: 170 °
